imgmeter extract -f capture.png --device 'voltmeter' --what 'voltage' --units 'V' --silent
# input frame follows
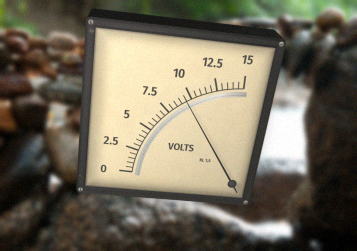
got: 9.5 V
